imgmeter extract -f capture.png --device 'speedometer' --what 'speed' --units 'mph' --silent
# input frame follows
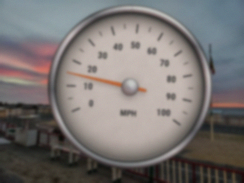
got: 15 mph
